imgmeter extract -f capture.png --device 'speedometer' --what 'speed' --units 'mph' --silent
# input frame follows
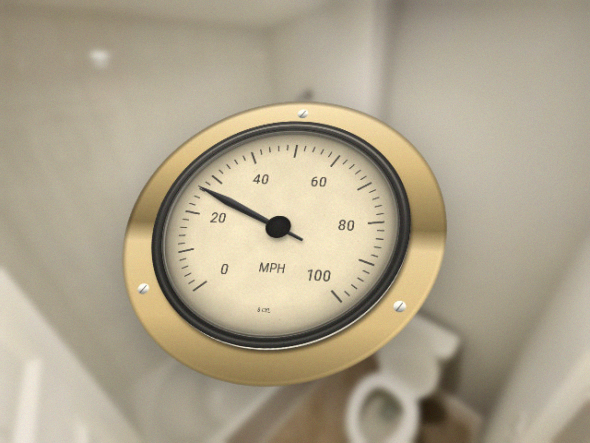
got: 26 mph
